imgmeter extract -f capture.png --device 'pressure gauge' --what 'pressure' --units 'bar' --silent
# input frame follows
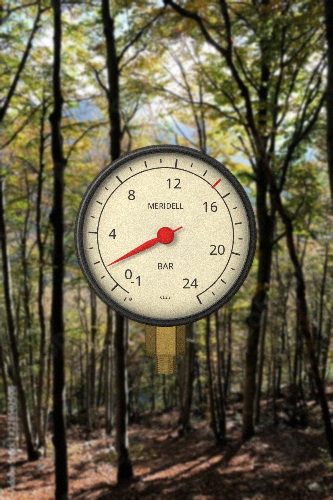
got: 1.5 bar
